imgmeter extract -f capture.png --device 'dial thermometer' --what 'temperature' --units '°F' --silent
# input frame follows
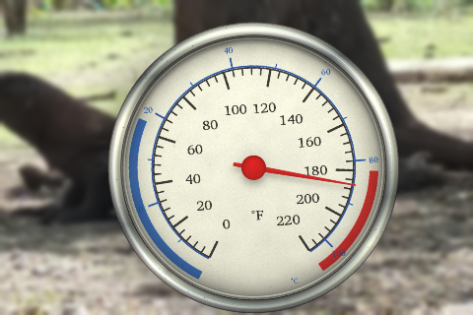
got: 186 °F
